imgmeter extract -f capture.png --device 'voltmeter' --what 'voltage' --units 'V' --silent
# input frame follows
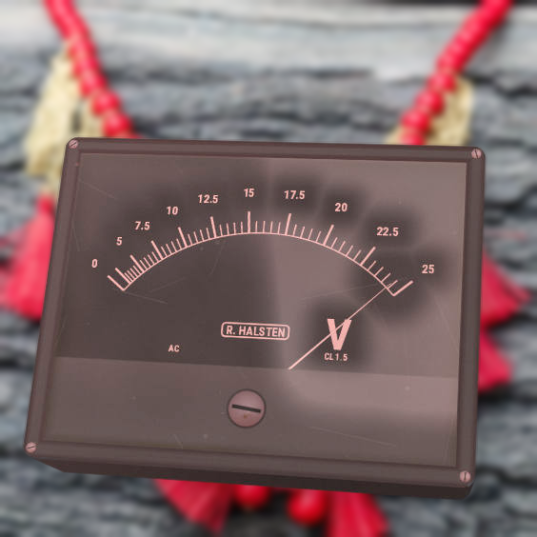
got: 24.5 V
